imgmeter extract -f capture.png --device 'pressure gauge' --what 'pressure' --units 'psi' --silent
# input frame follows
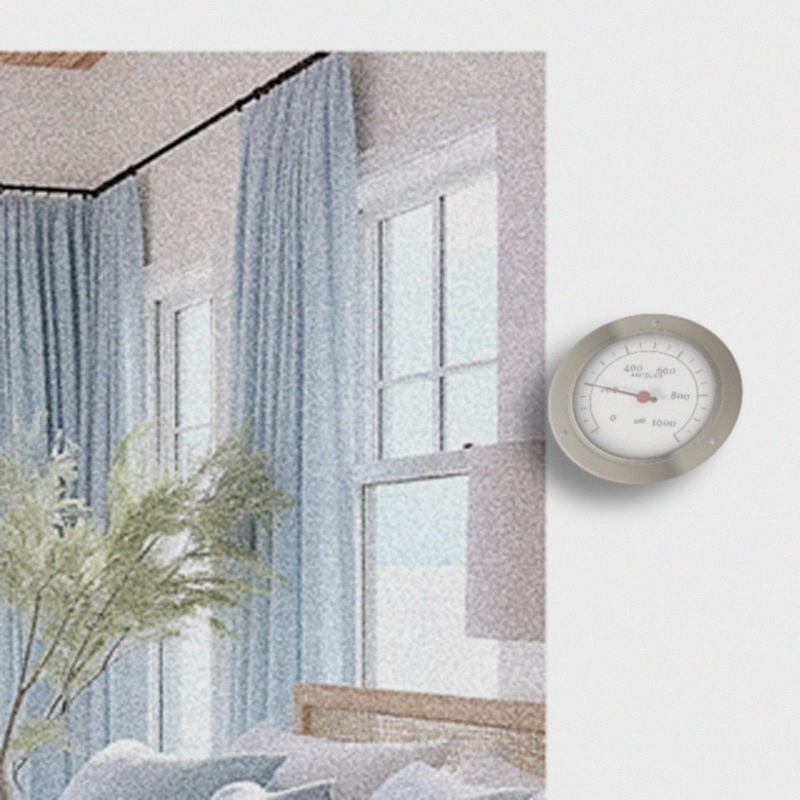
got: 200 psi
